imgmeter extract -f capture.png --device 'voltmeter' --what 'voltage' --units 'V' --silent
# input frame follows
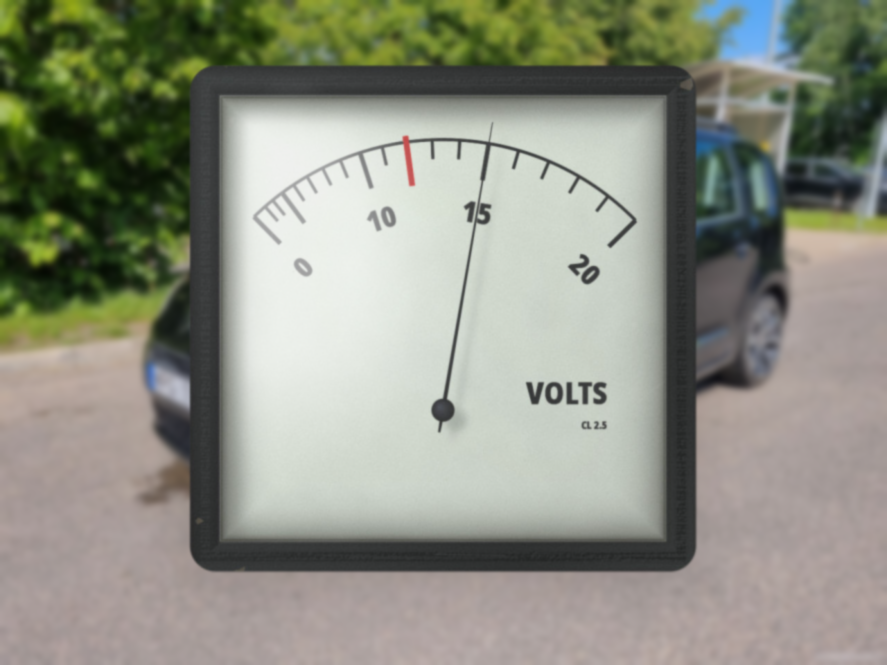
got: 15 V
